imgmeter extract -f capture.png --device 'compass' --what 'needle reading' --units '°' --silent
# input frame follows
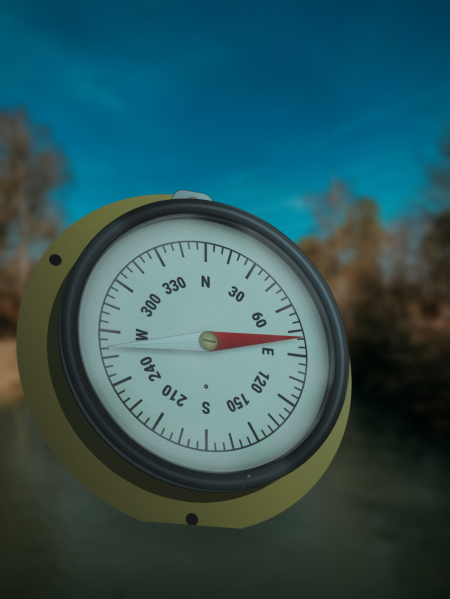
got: 80 °
